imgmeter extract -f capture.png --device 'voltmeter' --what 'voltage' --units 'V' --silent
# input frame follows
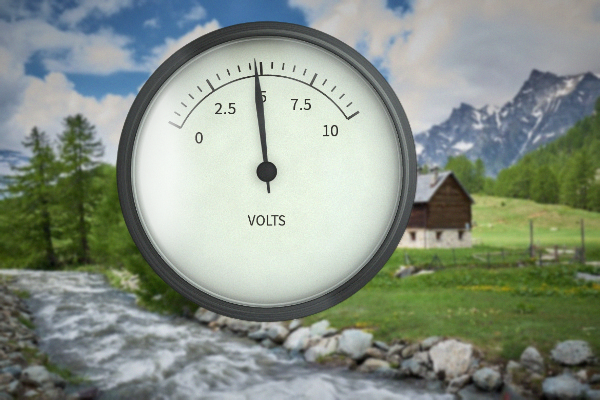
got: 4.75 V
